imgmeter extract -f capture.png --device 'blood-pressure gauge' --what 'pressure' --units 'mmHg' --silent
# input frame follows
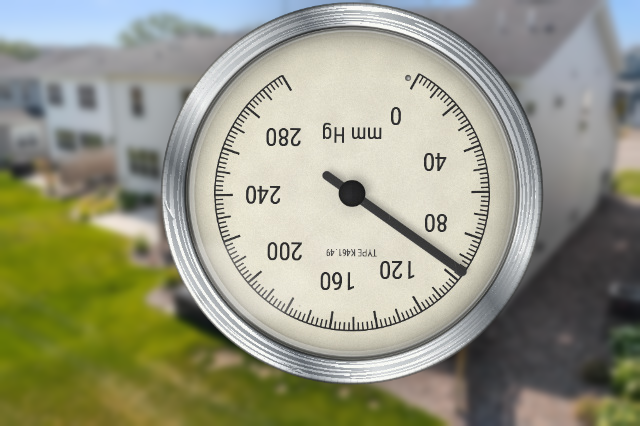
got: 96 mmHg
